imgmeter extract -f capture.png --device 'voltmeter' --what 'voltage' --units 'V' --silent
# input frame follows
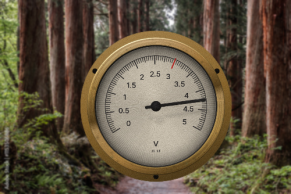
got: 4.25 V
